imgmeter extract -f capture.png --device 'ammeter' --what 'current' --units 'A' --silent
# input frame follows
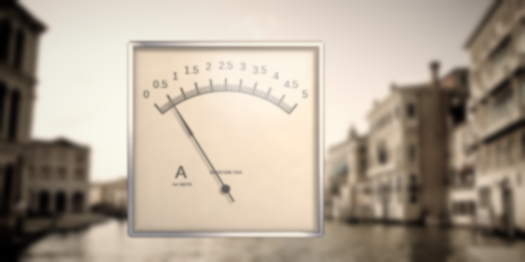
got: 0.5 A
